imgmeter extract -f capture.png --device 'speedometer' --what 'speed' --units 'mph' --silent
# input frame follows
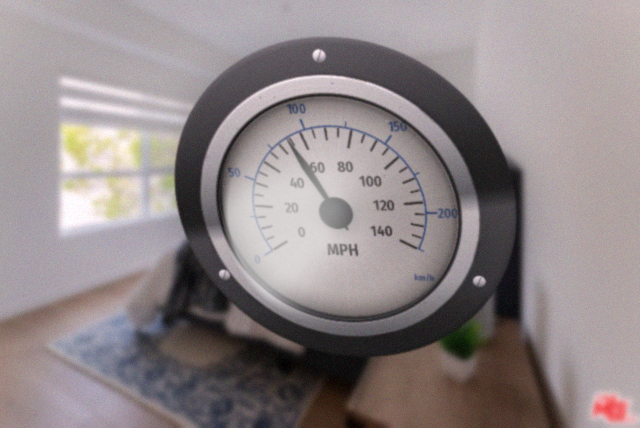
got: 55 mph
